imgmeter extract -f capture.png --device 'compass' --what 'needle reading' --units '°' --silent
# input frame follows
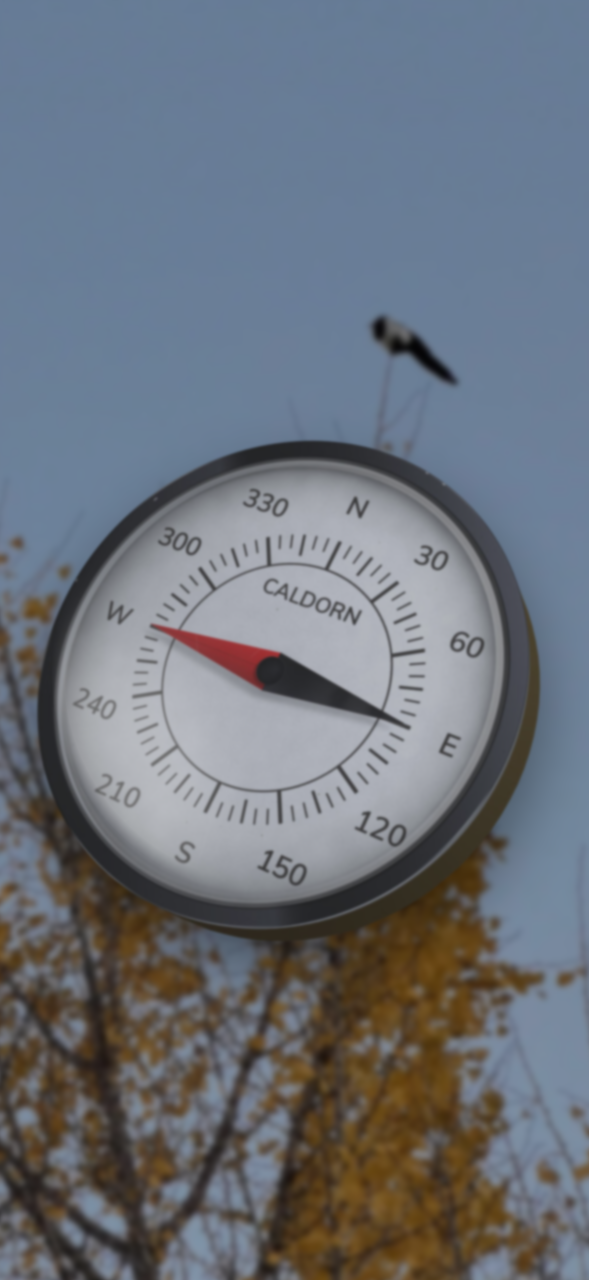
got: 270 °
